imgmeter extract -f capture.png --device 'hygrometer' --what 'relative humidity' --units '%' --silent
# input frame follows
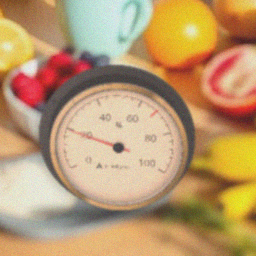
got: 20 %
